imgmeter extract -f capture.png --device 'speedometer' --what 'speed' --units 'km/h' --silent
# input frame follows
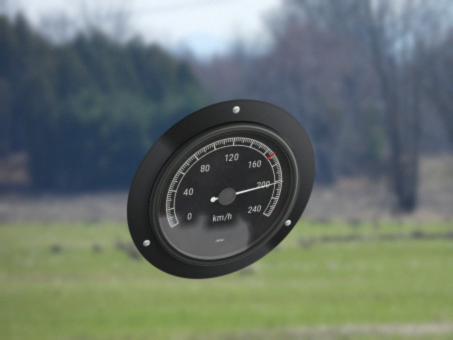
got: 200 km/h
